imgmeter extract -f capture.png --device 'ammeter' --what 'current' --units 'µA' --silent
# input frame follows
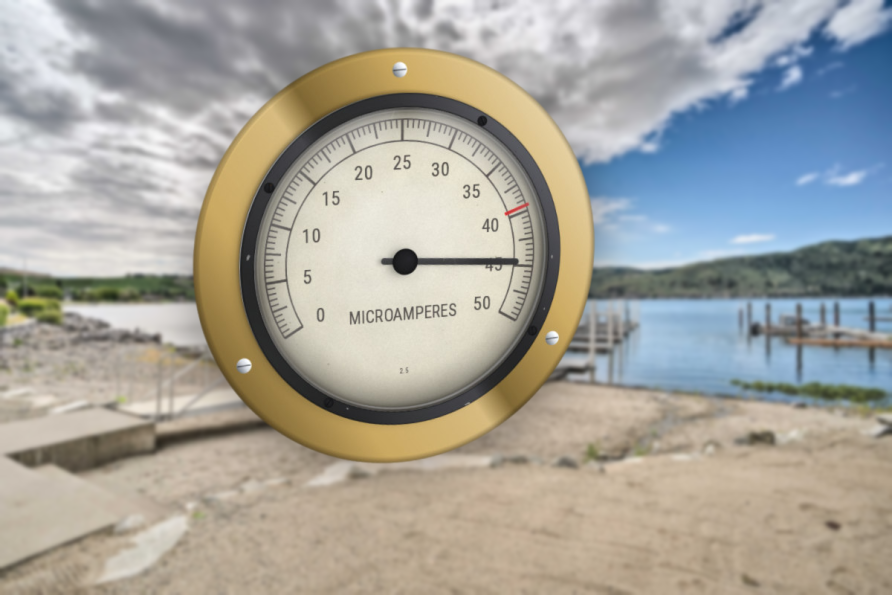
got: 44.5 µA
